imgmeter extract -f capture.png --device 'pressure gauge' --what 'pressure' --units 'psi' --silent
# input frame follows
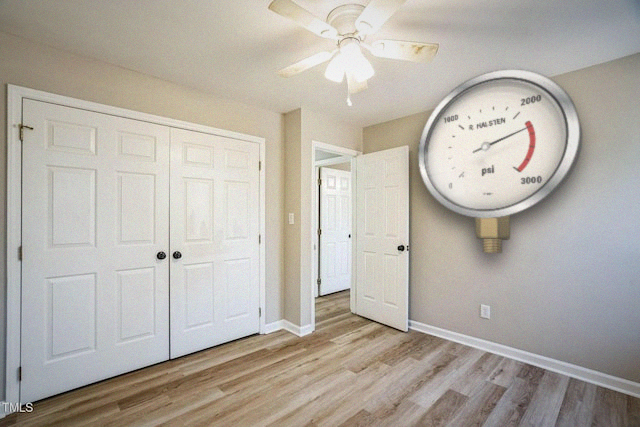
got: 2300 psi
